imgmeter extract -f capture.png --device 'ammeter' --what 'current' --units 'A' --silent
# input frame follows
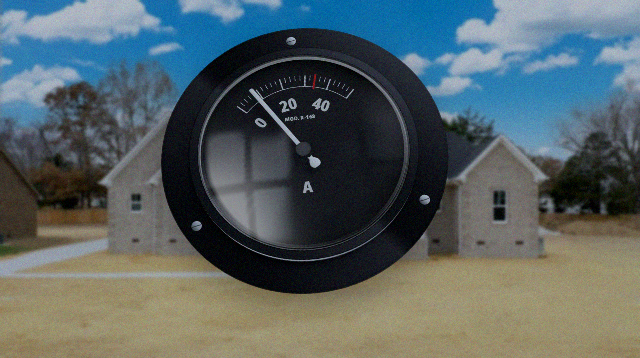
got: 8 A
